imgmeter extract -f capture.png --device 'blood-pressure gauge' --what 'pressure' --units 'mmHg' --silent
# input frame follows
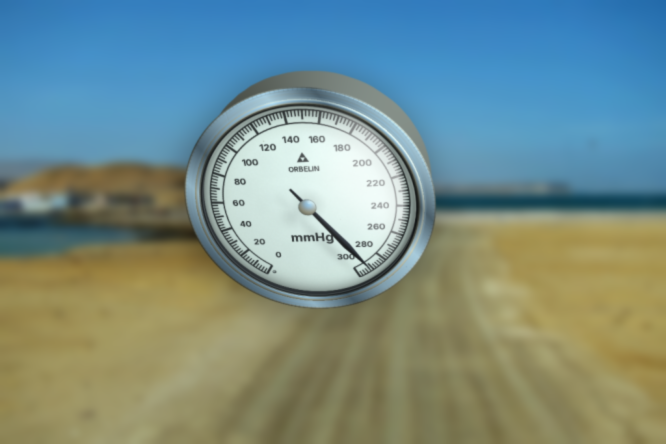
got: 290 mmHg
